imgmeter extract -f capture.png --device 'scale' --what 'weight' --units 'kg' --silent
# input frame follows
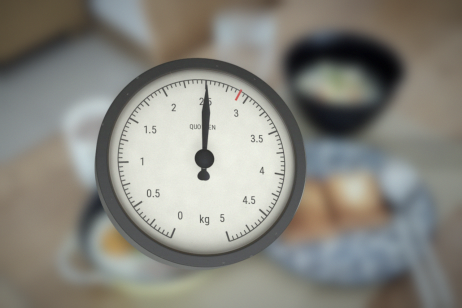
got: 2.5 kg
